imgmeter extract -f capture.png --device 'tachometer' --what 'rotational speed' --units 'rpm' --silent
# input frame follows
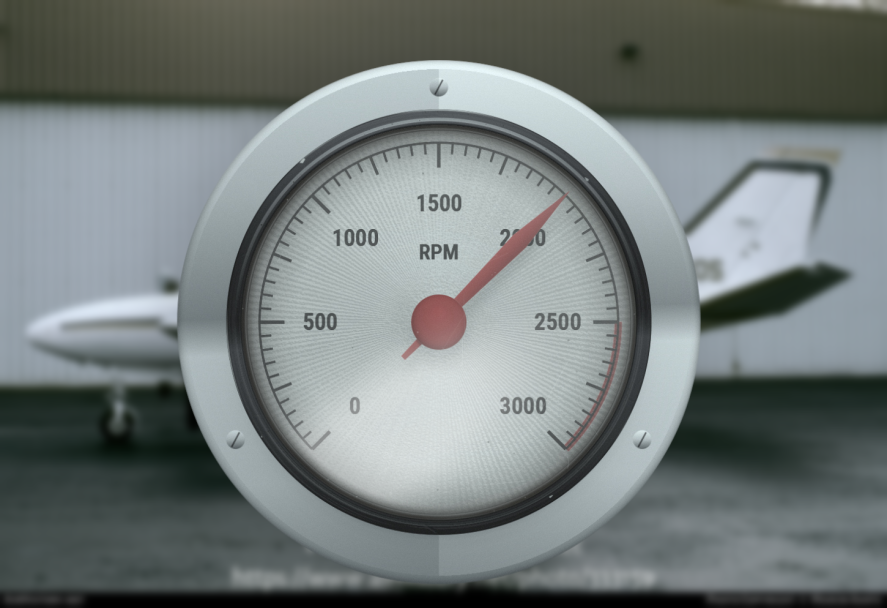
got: 2000 rpm
